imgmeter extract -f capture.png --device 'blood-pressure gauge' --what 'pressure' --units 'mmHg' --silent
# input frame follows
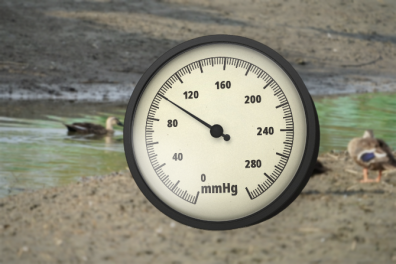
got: 100 mmHg
